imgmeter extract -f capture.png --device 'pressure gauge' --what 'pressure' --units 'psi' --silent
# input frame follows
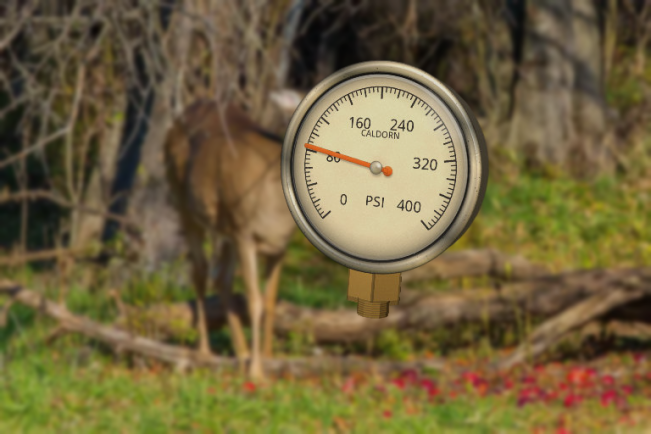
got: 85 psi
